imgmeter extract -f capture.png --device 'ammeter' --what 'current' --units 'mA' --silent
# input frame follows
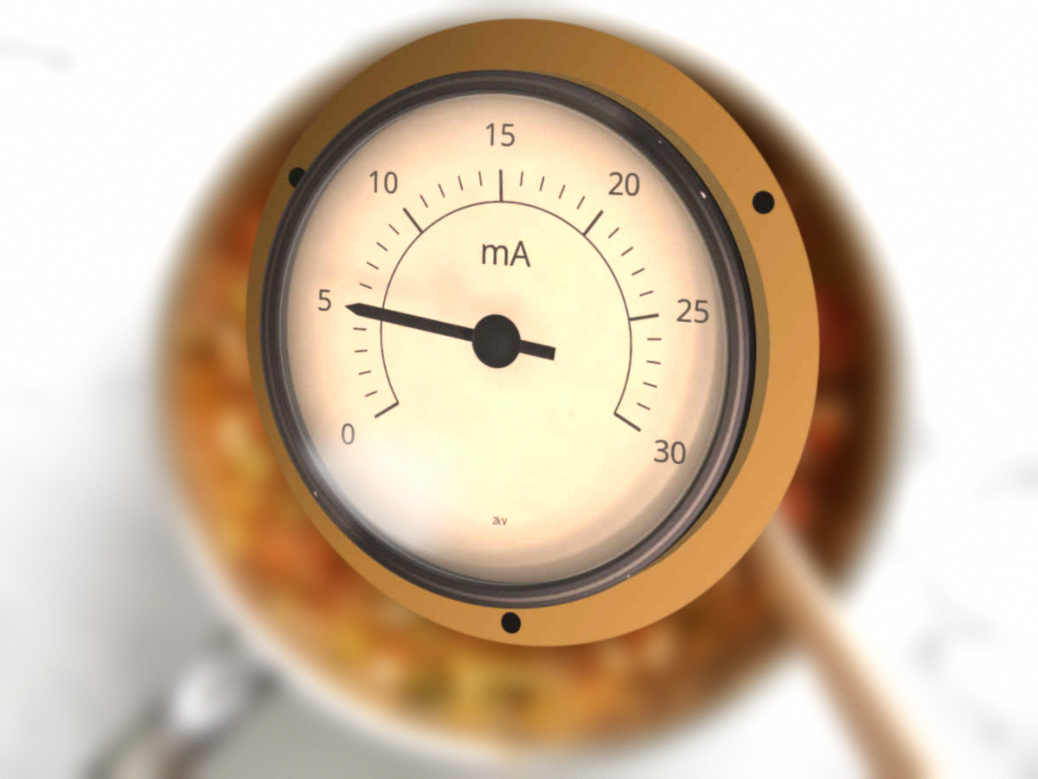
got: 5 mA
